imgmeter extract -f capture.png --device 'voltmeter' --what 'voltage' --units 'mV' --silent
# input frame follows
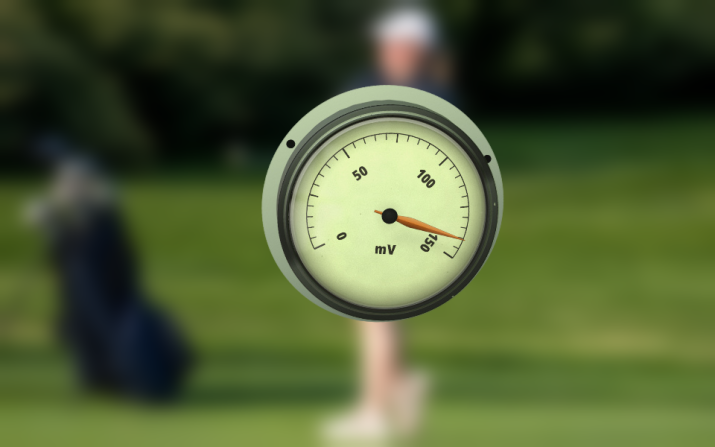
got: 140 mV
